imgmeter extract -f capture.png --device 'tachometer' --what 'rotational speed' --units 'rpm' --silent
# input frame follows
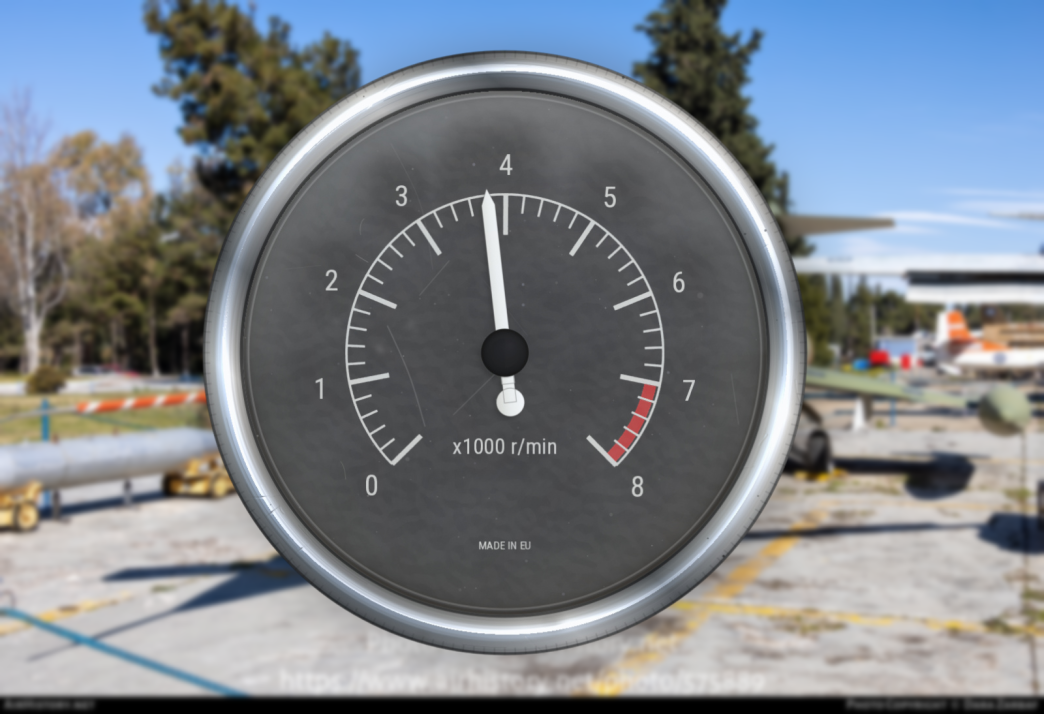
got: 3800 rpm
